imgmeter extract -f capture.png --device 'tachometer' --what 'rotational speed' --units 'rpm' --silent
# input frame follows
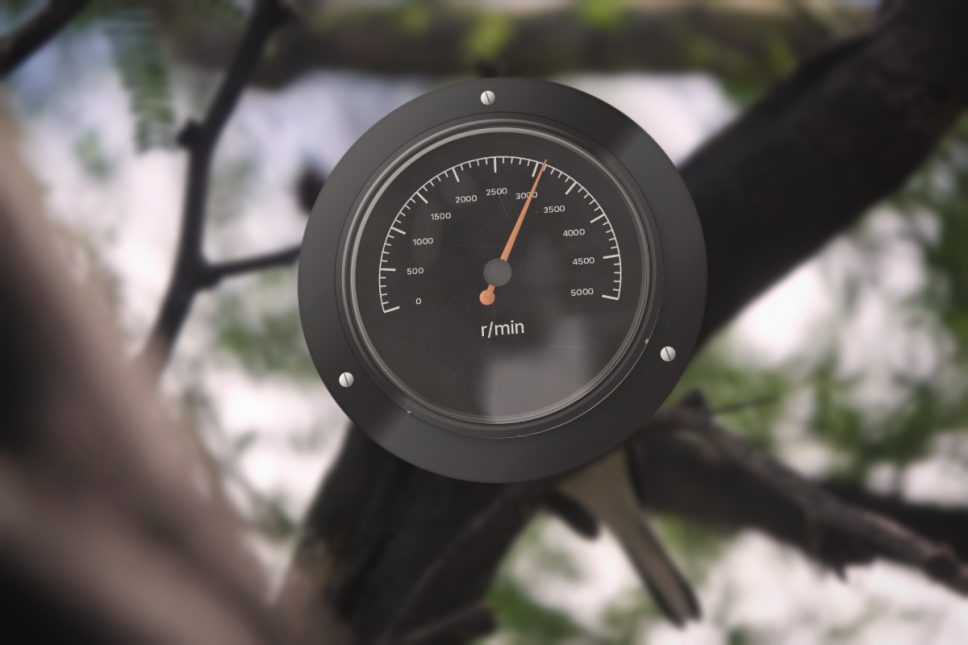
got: 3100 rpm
